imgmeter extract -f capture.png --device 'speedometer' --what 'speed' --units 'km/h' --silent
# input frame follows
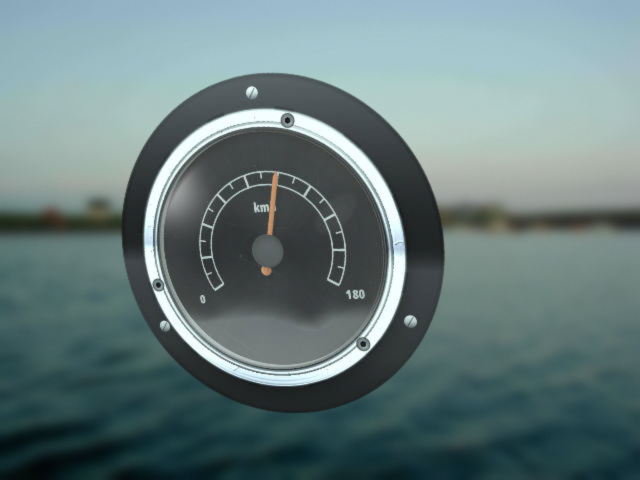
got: 100 km/h
